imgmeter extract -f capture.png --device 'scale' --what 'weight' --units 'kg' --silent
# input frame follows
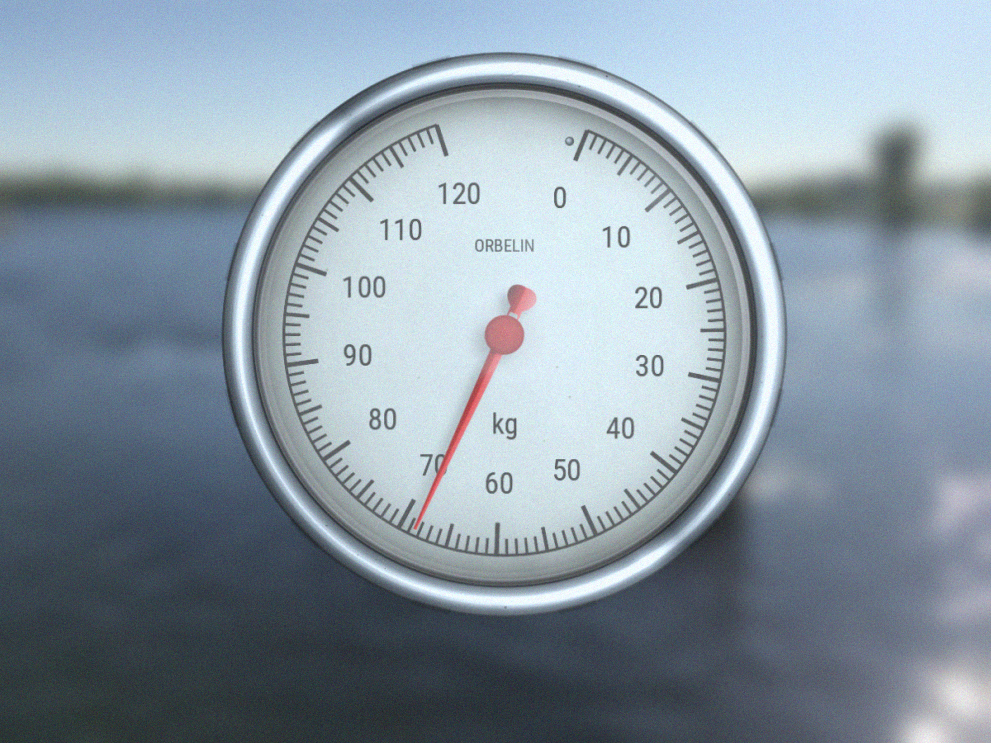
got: 68.5 kg
